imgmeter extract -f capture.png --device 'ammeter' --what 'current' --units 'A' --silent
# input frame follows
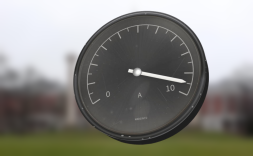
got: 9.5 A
